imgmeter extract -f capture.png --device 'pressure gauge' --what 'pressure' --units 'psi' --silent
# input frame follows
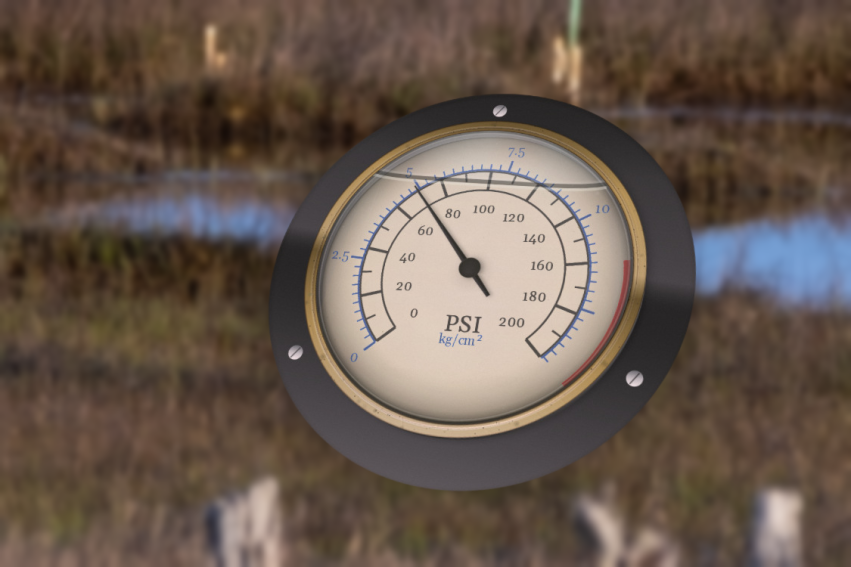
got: 70 psi
